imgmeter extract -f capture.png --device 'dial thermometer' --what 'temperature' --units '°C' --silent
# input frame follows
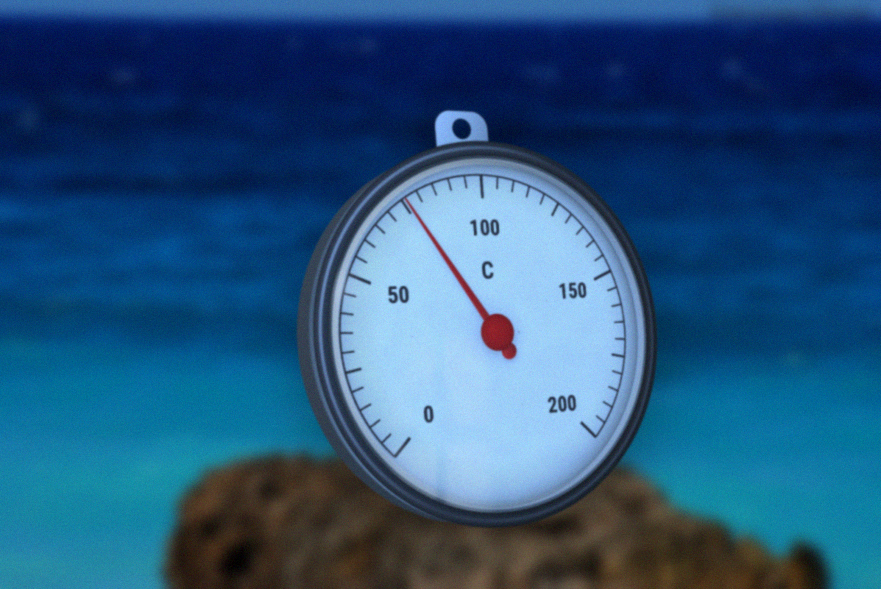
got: 75 °C
